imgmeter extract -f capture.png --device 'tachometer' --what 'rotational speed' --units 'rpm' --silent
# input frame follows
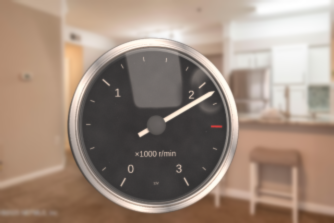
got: 2100 rpm
